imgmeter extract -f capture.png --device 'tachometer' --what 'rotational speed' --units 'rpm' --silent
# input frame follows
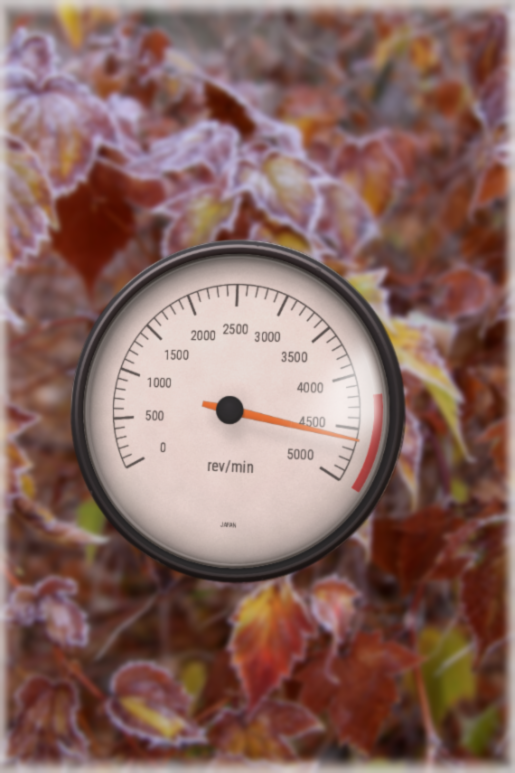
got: 4600 rpm
